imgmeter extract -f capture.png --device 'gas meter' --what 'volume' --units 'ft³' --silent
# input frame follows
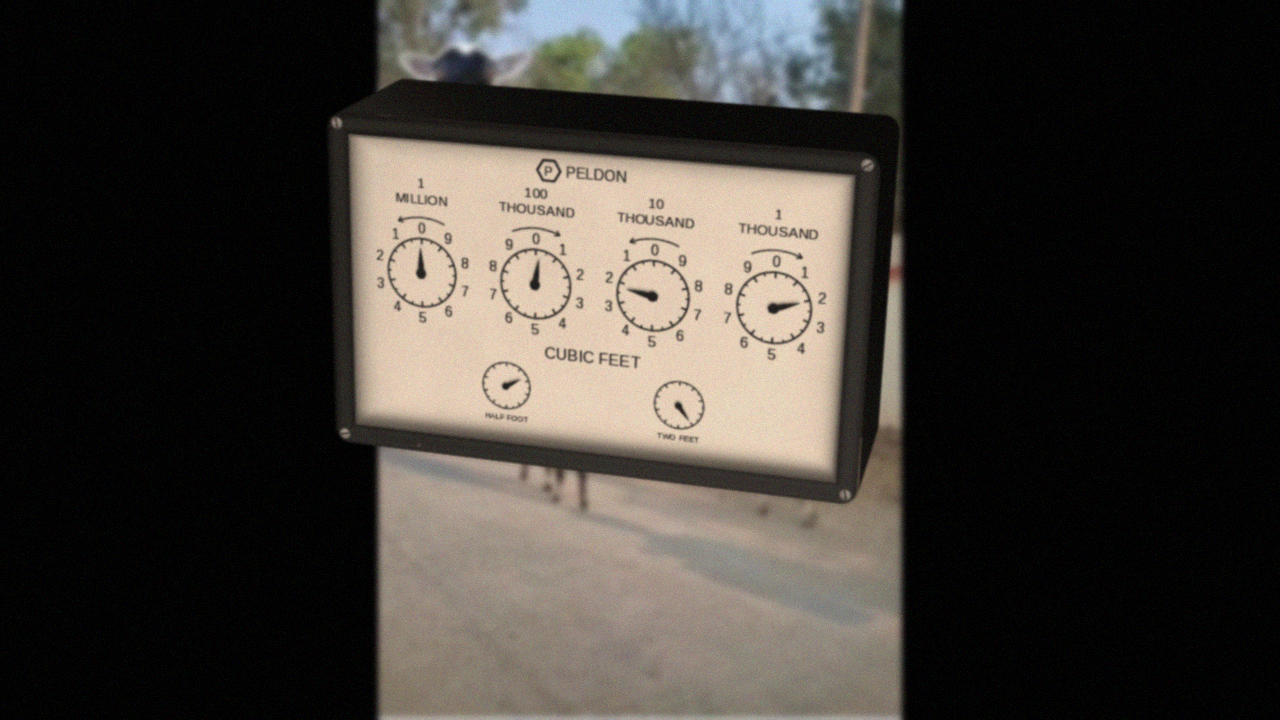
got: 2200 ft³
